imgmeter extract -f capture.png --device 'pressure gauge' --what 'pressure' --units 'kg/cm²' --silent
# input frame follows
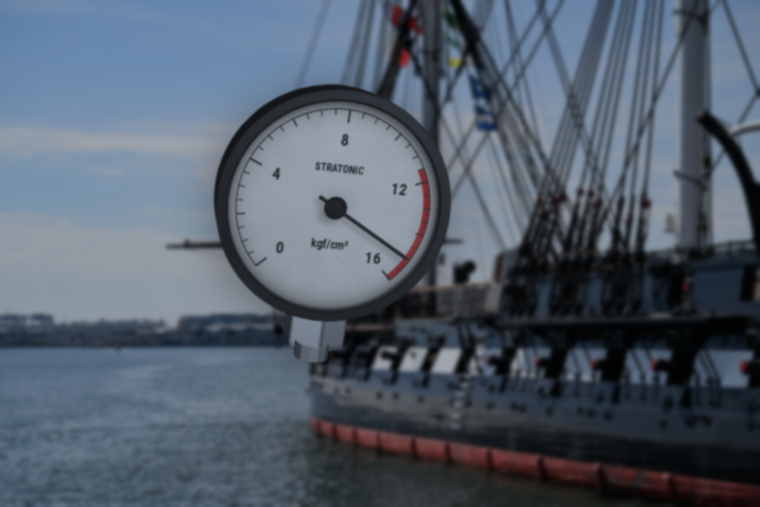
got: 15 kg/cm²
